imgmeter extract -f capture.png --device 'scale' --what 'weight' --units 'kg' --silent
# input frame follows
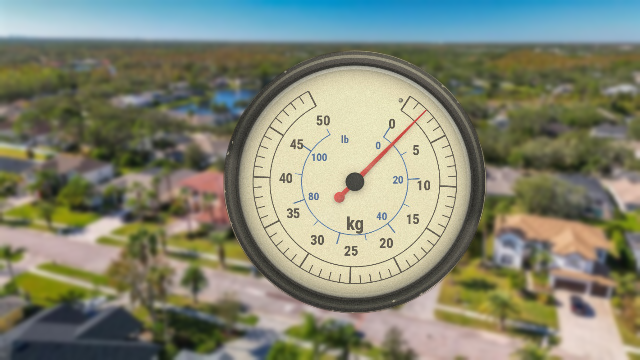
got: 2 kg
